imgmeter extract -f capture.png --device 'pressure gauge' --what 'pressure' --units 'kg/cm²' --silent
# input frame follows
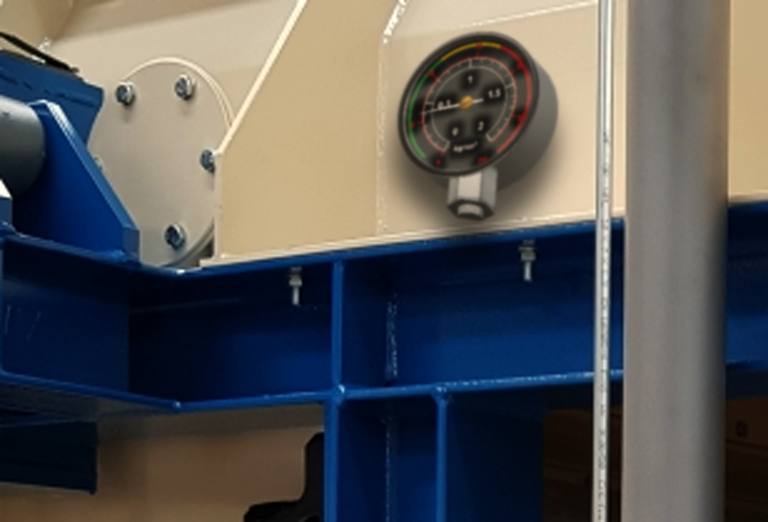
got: 0.4 kg/cm²
